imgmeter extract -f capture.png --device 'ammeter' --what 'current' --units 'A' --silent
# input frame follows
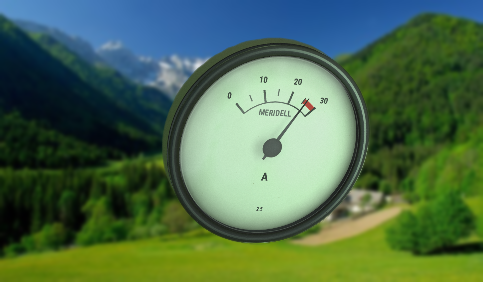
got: 25 A
